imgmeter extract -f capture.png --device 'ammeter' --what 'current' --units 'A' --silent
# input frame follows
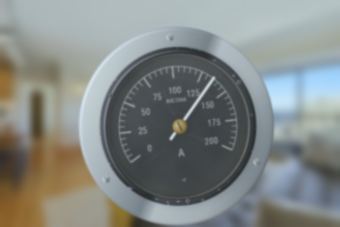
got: 135 A
